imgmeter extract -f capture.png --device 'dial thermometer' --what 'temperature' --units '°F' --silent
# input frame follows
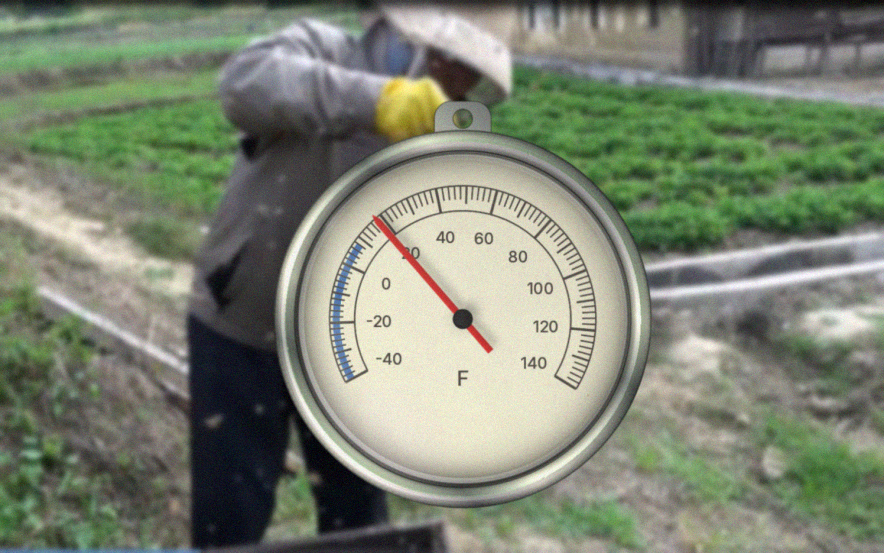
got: 18 °F
